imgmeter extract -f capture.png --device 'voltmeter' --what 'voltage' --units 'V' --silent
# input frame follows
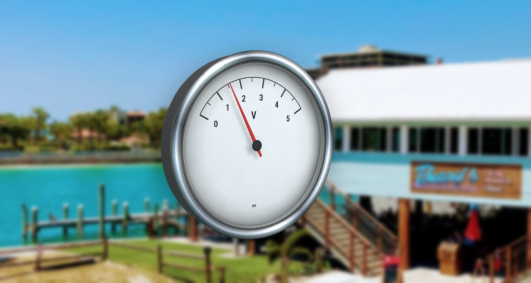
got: 1.5 V
